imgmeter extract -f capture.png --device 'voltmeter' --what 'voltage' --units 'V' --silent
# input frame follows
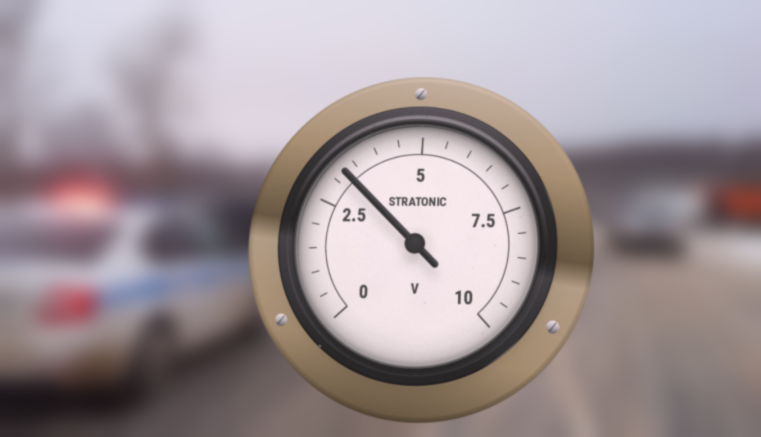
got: 3.25 V
